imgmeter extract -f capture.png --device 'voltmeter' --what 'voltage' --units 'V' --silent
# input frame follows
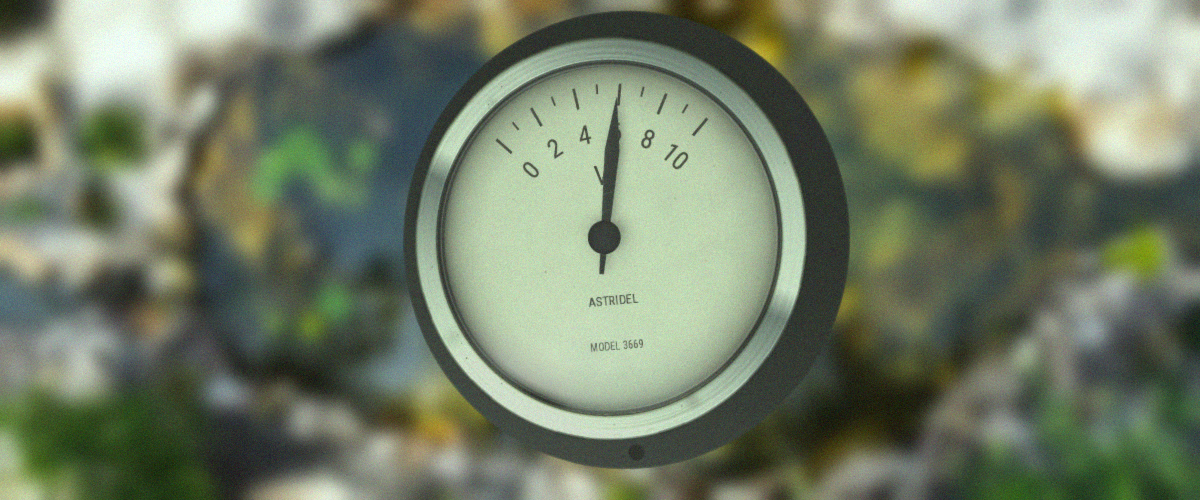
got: 6 V
